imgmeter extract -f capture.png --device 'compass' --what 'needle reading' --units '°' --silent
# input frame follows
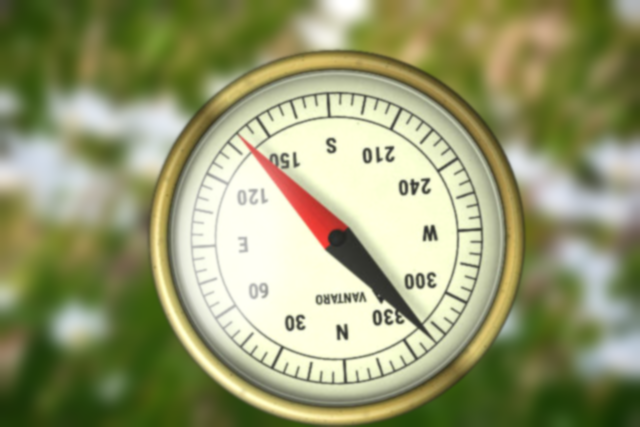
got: 140 °
